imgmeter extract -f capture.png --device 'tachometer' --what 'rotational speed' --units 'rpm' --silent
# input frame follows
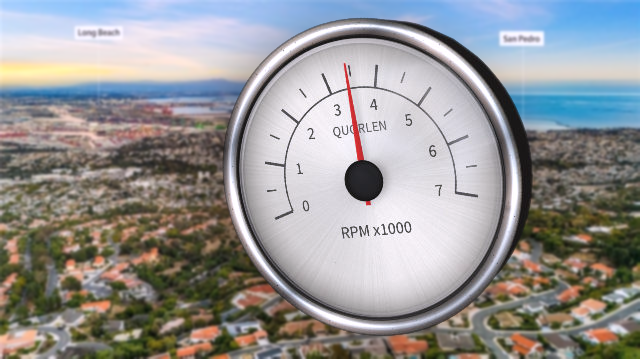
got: 3500 rpm
